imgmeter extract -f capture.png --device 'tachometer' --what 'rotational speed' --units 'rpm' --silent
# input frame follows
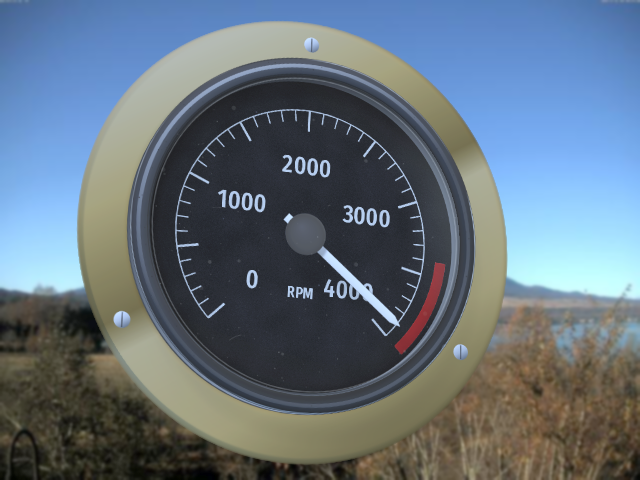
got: 3900 rpm
